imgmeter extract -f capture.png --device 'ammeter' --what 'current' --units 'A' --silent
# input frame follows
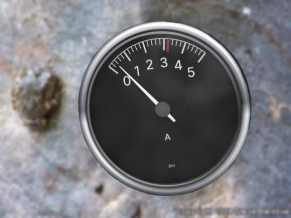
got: 0.4 A
